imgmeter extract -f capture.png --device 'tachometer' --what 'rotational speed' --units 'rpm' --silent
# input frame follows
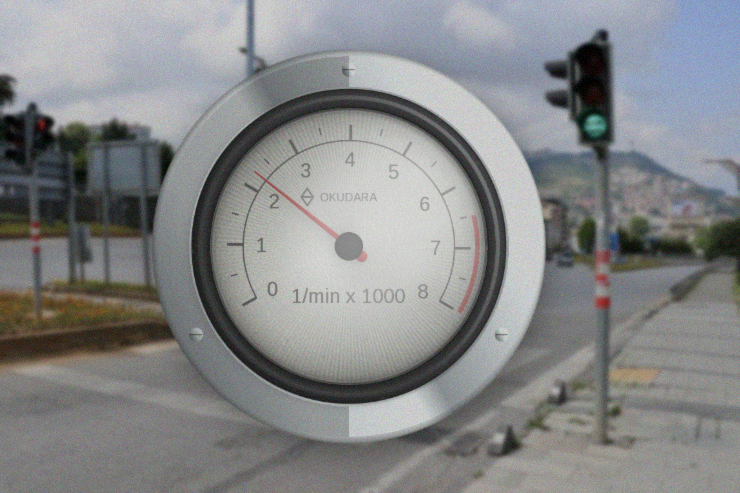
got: 2250 rpm
